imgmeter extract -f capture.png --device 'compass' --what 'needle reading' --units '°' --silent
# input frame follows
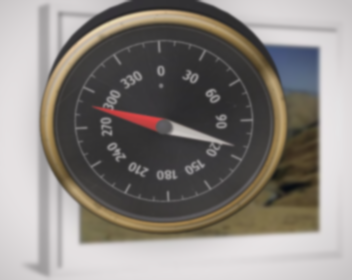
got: 290 °
